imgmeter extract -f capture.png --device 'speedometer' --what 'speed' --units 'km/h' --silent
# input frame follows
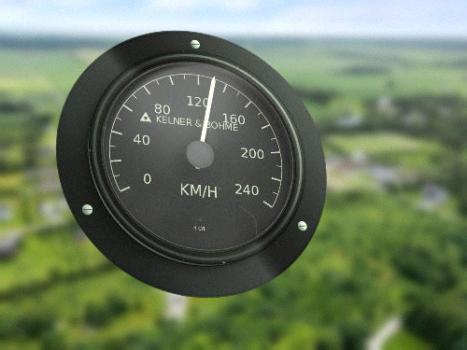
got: 130 km/h
